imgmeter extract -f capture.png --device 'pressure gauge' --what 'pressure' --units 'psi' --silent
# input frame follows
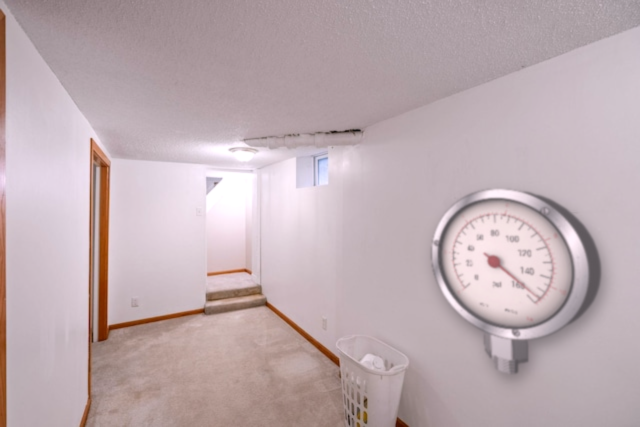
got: 155 psi
